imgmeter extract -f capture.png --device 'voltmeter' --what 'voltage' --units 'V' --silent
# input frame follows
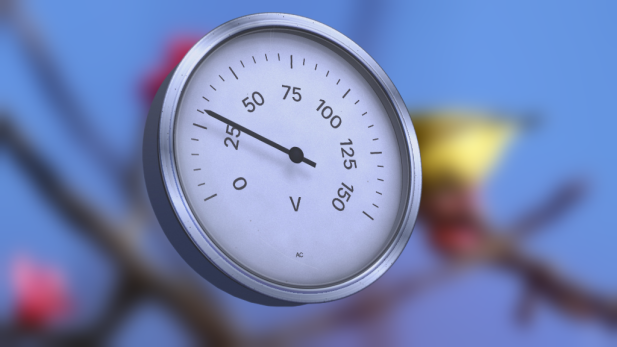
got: 30 V
